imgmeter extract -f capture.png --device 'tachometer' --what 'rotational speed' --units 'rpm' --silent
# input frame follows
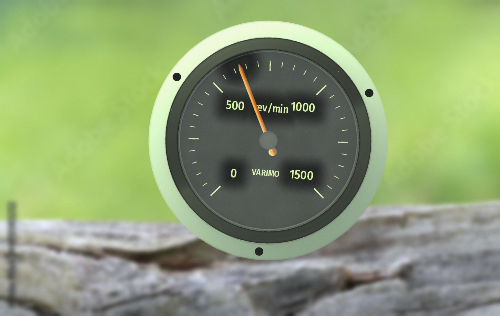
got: 625 rpm
